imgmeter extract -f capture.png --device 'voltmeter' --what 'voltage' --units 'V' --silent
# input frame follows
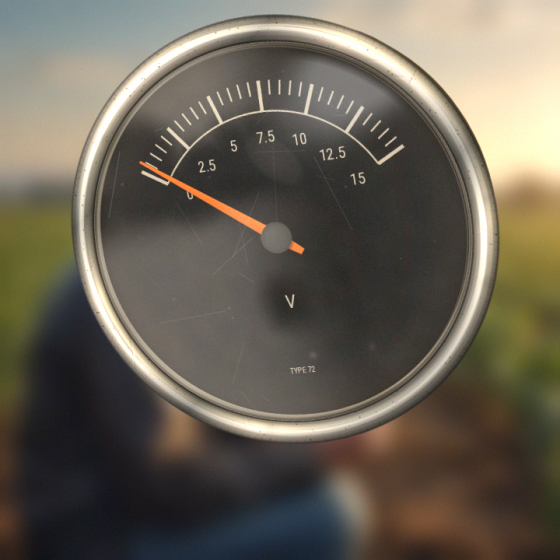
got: 0.5 V
